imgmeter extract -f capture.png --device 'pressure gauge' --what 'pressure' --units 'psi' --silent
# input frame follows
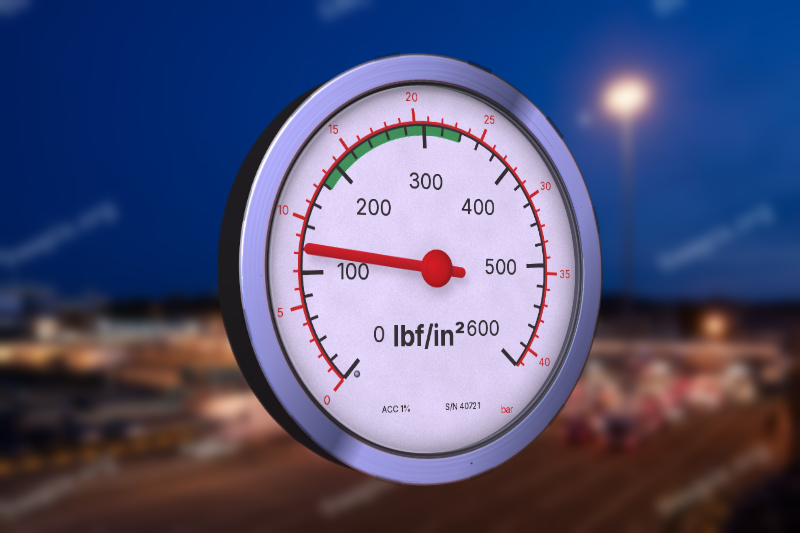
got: 120 psi
